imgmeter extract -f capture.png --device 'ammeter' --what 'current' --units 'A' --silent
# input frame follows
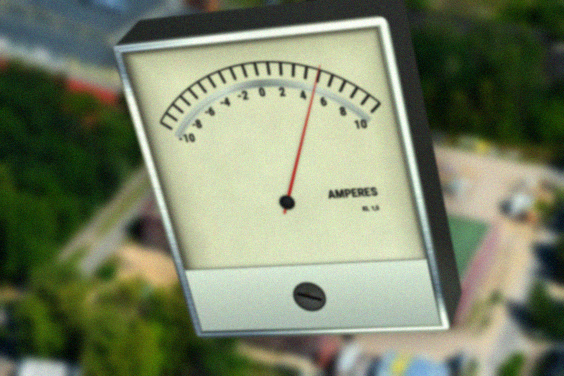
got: 5 A
